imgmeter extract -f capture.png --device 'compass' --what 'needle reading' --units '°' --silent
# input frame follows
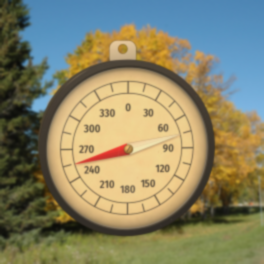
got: 255 °
